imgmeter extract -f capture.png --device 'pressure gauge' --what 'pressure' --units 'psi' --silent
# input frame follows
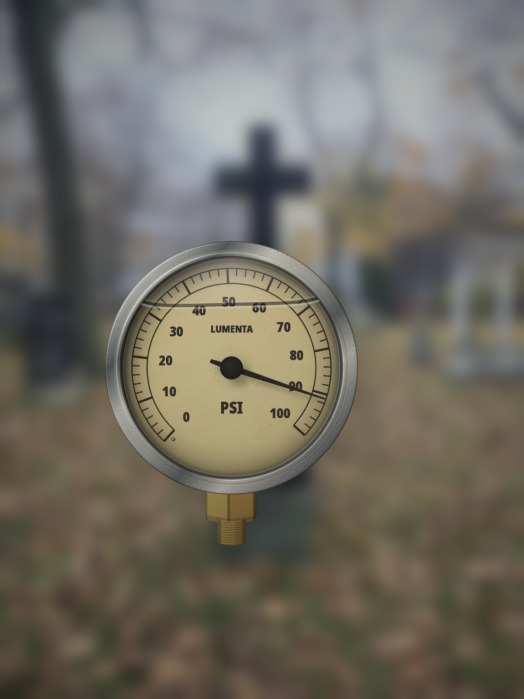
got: 91 psi
